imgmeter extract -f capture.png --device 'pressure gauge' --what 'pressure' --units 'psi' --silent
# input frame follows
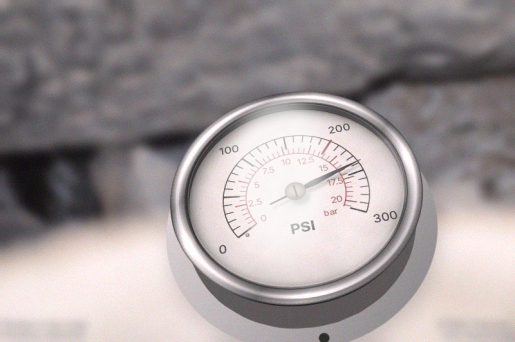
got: 240 psi
